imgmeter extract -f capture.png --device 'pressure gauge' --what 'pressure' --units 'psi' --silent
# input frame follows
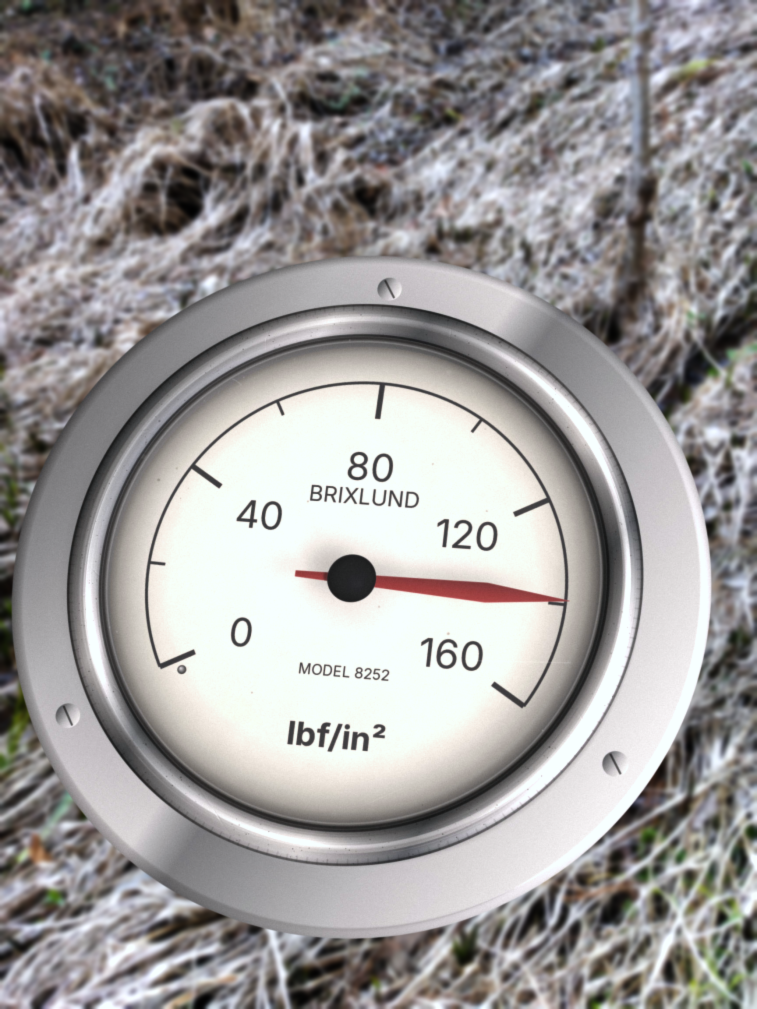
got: 140 psi
